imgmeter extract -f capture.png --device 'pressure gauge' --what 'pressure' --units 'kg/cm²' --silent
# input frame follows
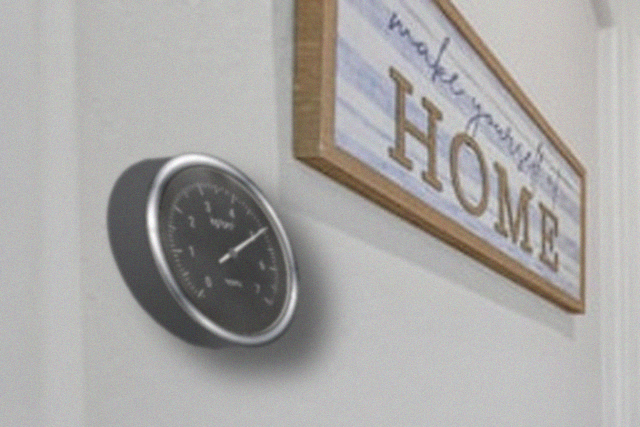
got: 5 kg/cm²
